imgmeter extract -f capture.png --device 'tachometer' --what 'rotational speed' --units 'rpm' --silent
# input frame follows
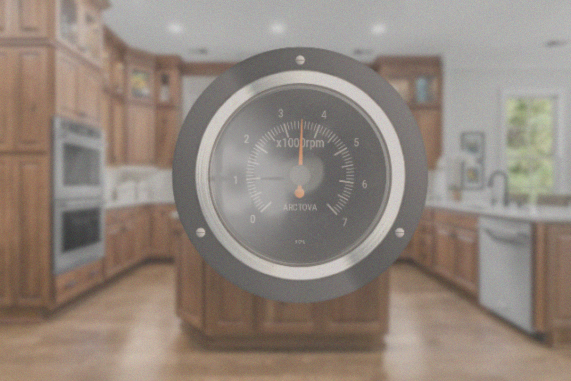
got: 3500 rpm
